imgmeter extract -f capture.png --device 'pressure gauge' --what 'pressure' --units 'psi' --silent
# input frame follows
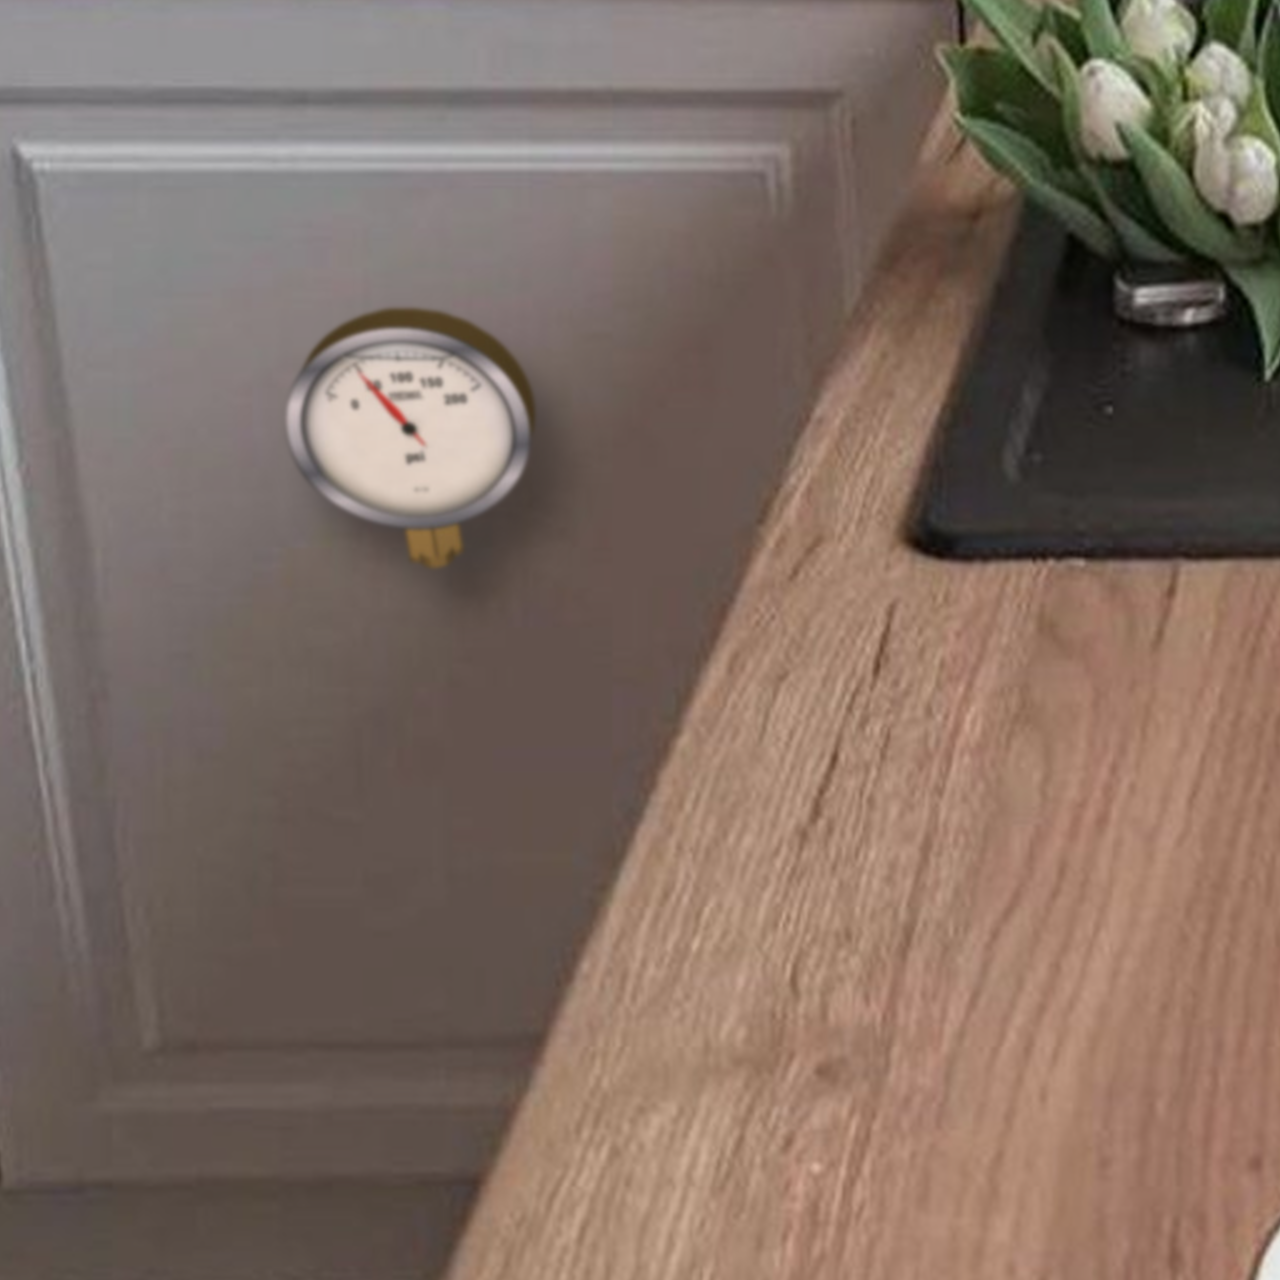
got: 50 psi
